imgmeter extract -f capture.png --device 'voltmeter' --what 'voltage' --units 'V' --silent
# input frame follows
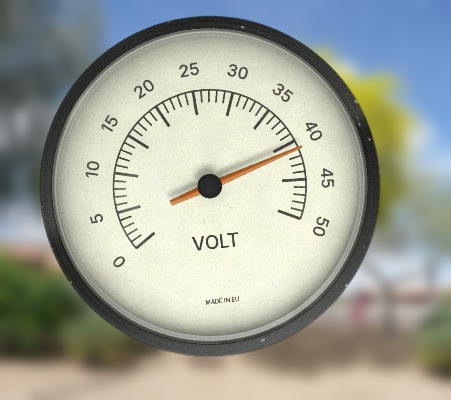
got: 41 V
